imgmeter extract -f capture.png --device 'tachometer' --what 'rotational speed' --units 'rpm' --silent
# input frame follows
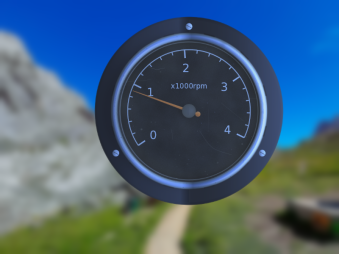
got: 900 rpm
